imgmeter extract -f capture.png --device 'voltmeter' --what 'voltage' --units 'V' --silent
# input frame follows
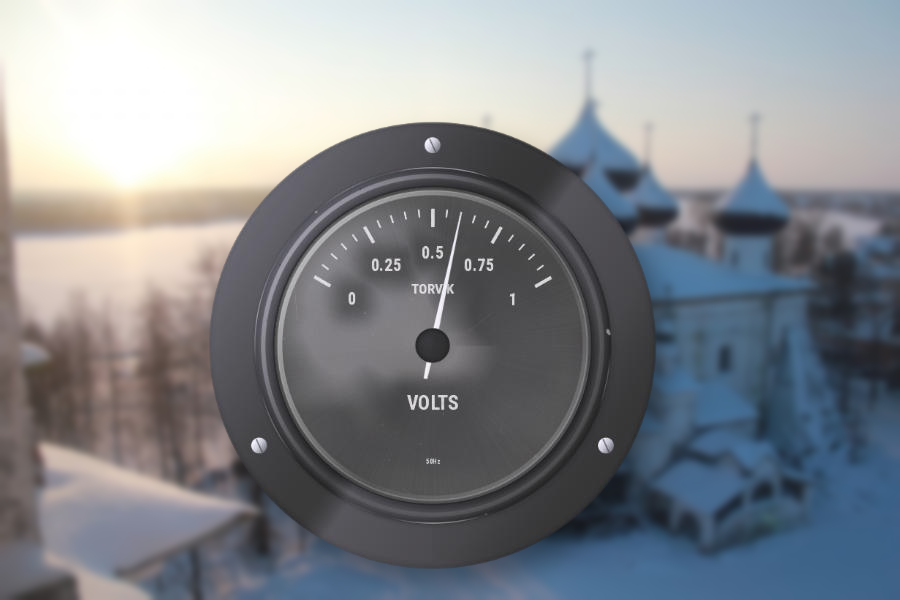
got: 0.6 V
